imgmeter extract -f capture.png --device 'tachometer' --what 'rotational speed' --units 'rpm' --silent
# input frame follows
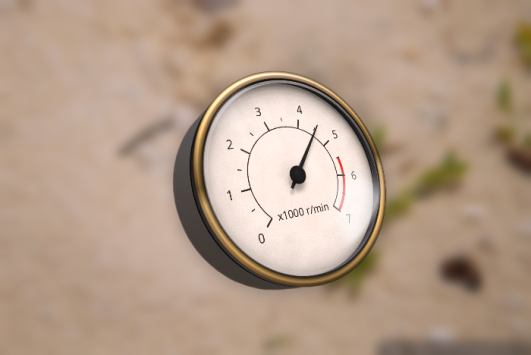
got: 4500 rpm
